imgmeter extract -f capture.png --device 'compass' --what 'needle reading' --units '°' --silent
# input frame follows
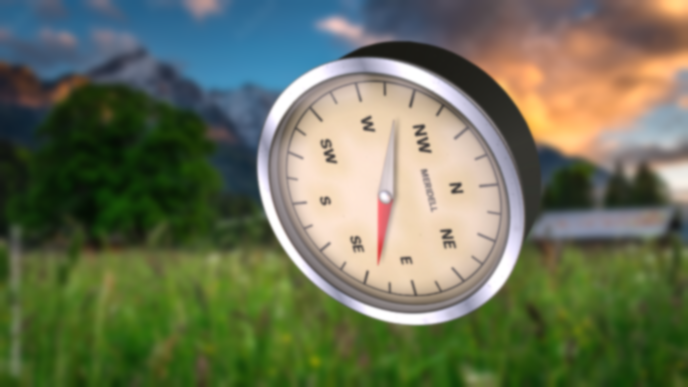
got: 112.5 °
